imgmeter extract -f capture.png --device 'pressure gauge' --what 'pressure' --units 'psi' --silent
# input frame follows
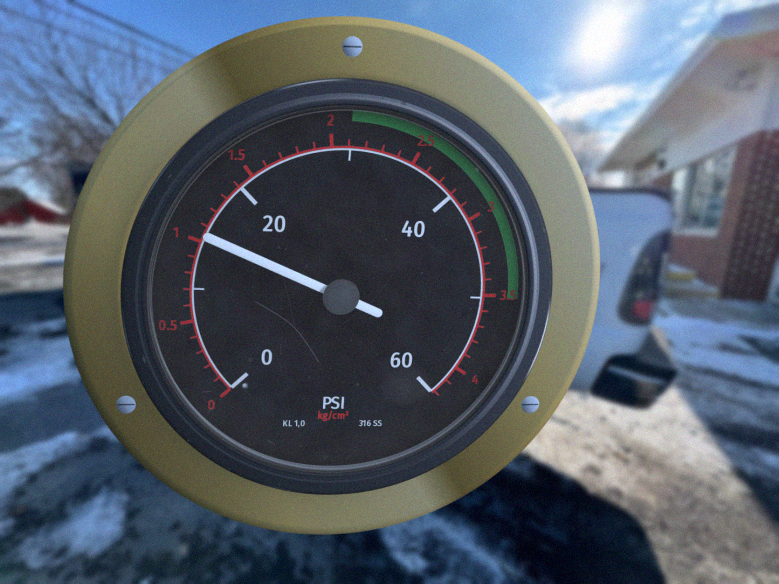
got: 15 psi
